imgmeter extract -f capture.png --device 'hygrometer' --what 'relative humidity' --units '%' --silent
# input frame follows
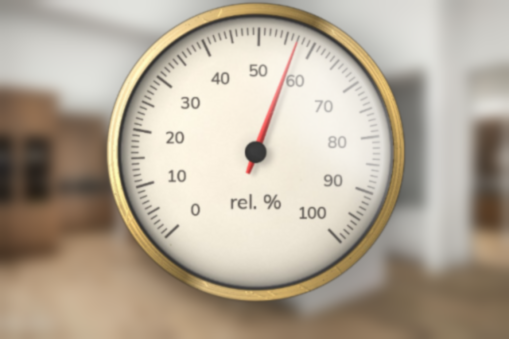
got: 57 %
